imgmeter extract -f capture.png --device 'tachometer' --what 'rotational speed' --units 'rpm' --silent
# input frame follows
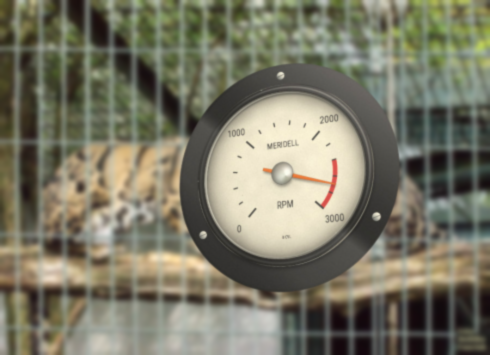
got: 2700 rpm
